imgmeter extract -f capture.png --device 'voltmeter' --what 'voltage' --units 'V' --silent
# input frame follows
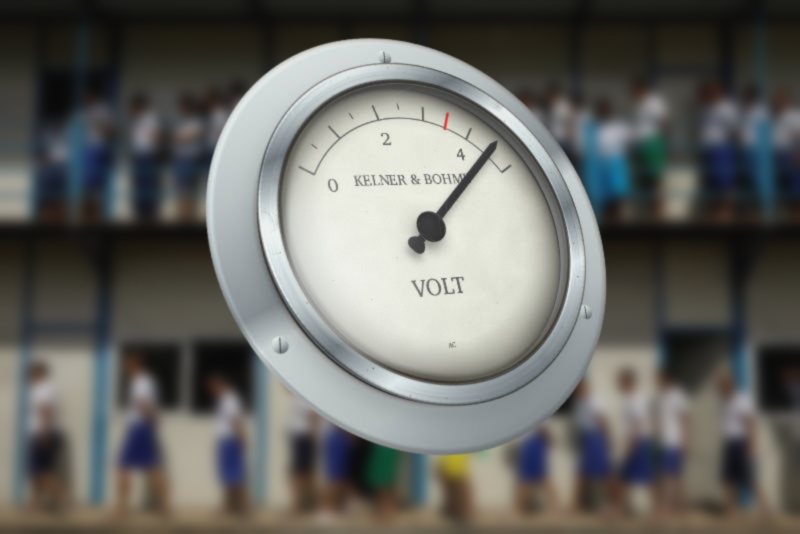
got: 4.5 V
